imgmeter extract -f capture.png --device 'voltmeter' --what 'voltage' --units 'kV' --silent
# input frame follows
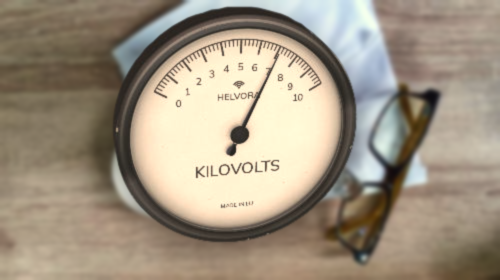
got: 7 kV
